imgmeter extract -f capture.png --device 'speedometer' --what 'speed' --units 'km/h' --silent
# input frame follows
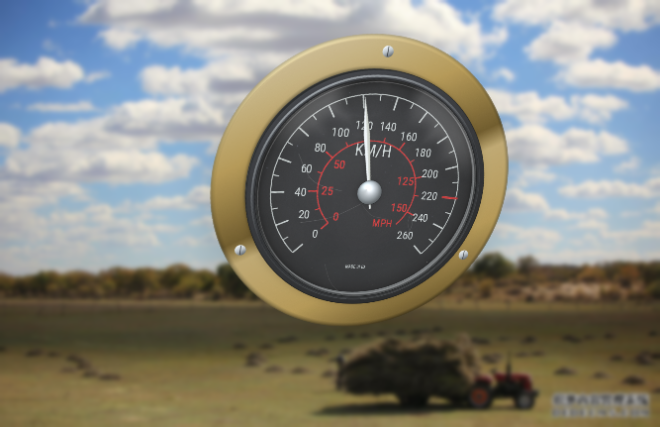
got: 120 km/h
